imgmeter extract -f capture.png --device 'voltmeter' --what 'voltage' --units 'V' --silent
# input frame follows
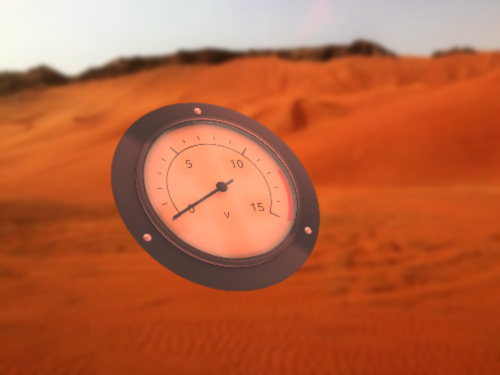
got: 0 V
